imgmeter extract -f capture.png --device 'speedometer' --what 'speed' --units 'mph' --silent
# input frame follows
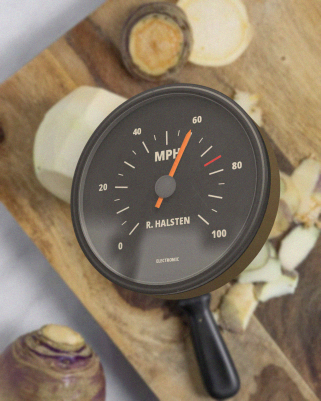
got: 60 mph
